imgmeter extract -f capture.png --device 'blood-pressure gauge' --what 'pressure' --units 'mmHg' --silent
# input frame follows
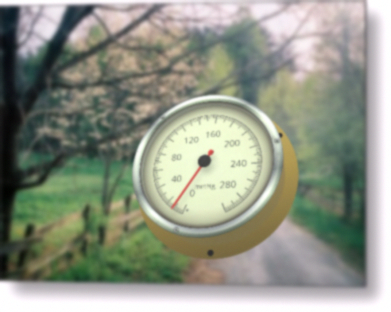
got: 10 mmHg
